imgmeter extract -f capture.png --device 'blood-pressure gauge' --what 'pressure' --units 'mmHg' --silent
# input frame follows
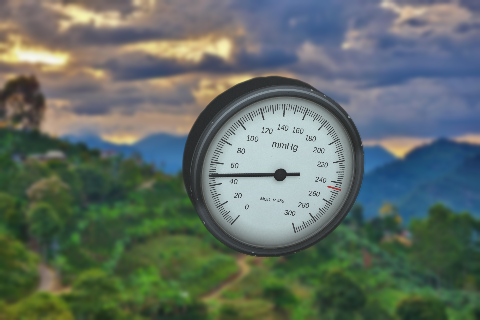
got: 50 mmHg
